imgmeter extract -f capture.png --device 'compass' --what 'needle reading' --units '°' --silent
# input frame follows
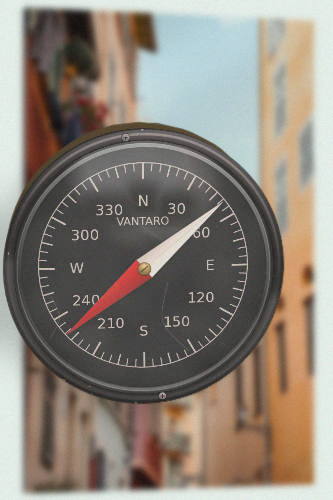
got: 230 °
